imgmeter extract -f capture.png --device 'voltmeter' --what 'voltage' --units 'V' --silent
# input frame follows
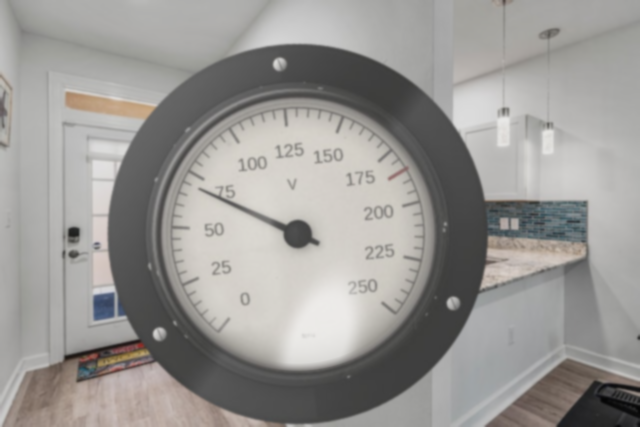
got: 70 V
